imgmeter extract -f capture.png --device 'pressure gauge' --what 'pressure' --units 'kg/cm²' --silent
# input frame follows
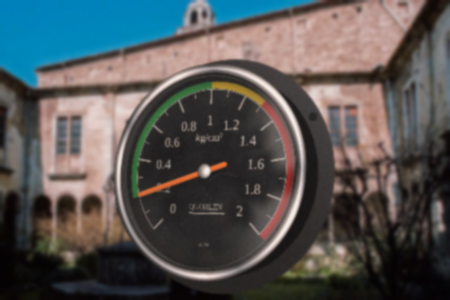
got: 0.2 kg/cm²
